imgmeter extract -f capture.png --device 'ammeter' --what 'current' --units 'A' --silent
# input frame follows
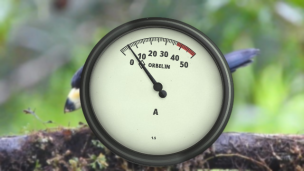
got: 5 A
